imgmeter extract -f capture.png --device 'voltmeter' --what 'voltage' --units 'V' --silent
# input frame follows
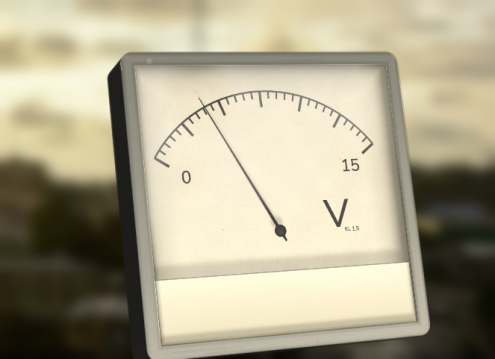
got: 4 V
